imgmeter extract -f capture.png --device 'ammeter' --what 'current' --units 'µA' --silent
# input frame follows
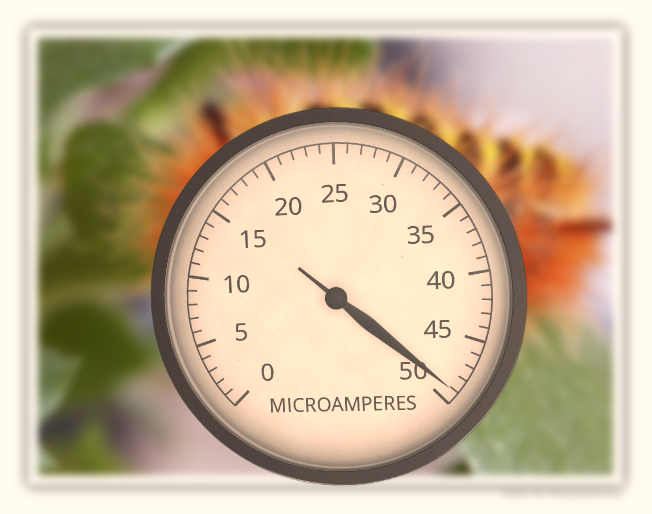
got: 49 µA
